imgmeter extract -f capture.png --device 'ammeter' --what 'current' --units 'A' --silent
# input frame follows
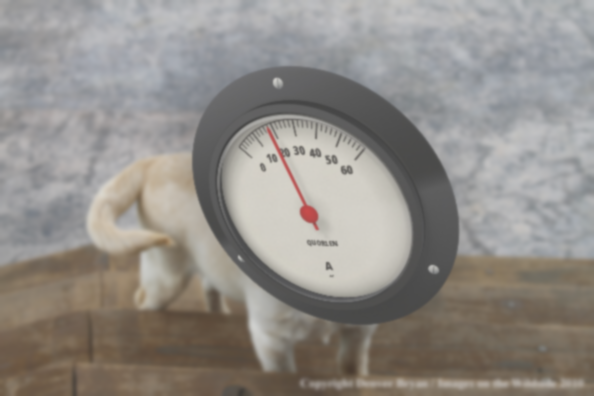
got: 20 A
